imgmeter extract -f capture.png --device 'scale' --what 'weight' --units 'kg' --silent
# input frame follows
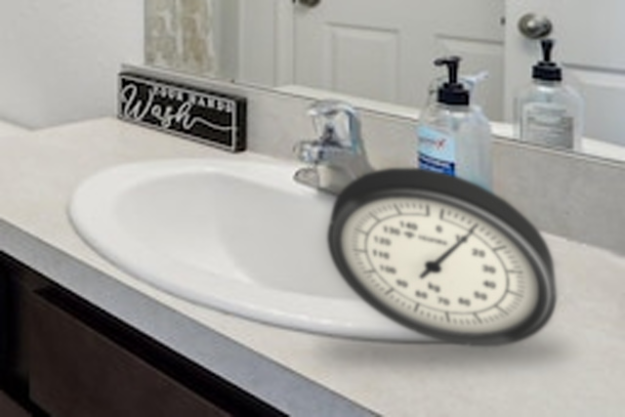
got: 10 kg
